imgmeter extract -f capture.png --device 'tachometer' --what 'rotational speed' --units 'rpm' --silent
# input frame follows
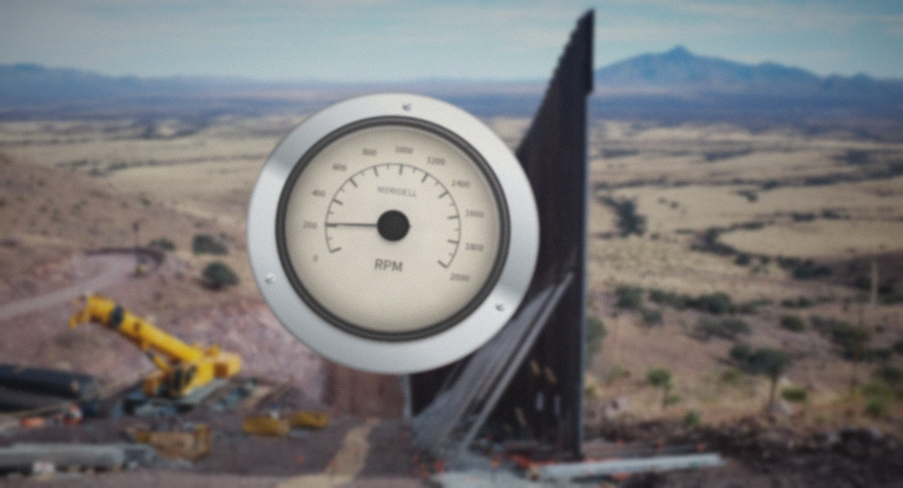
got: 200 rpm
